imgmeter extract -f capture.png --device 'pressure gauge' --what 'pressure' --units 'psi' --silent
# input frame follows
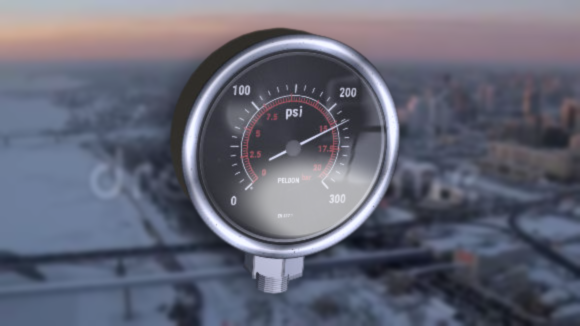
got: 220 psi
